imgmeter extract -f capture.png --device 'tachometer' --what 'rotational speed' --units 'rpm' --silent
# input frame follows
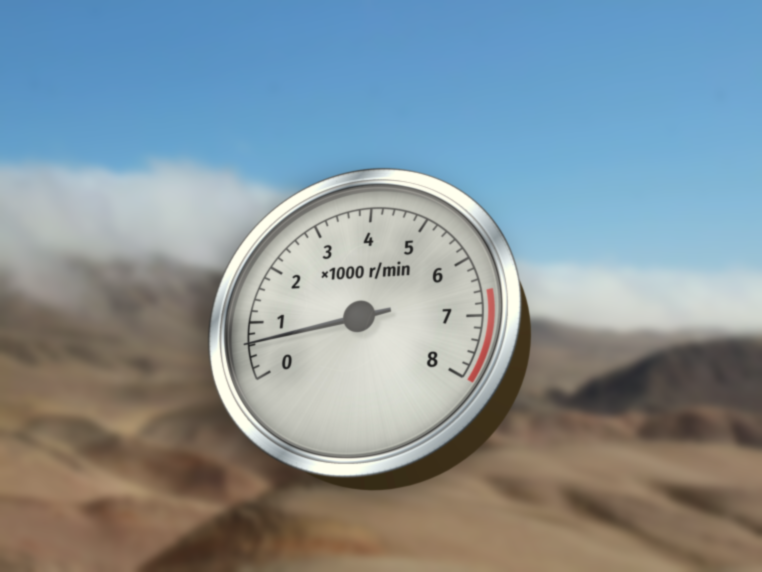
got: 600 rpm
